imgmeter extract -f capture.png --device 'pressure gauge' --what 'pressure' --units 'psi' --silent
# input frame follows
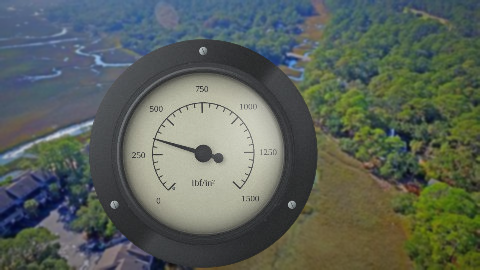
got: 350 psi
